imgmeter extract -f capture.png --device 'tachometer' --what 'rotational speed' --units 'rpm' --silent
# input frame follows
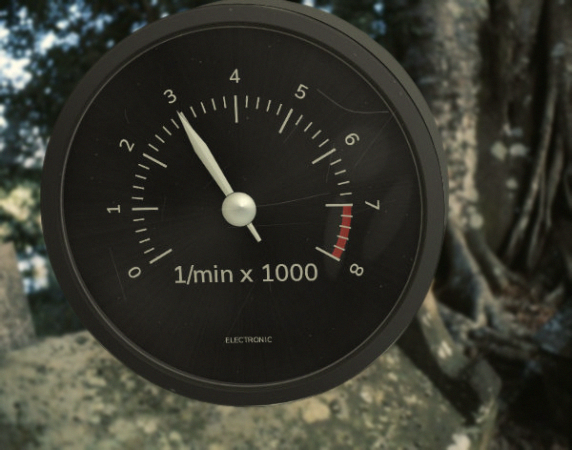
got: 3000 rpm
